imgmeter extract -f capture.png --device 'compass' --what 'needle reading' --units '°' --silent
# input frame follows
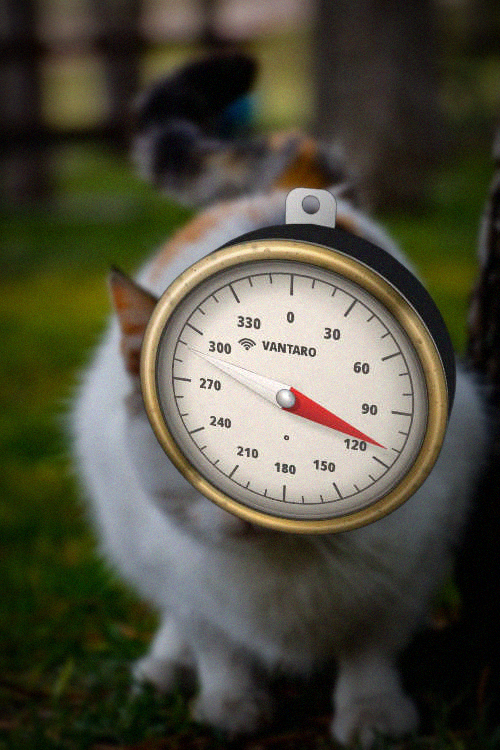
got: 110 °
